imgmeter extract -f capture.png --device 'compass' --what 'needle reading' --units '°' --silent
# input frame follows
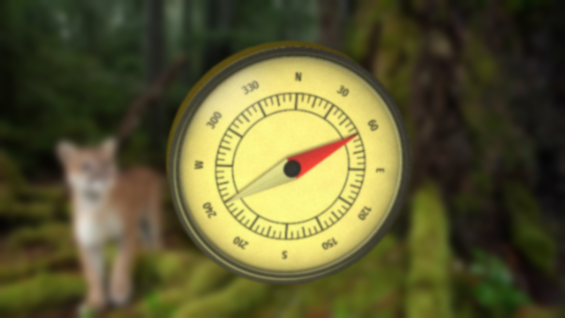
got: 60 °
